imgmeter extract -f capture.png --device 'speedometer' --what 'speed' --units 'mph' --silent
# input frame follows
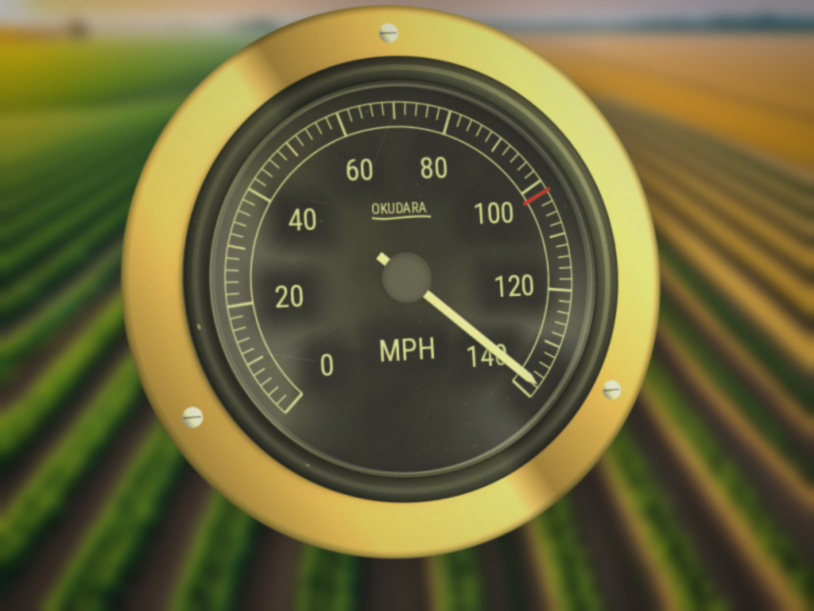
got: 138 mph
